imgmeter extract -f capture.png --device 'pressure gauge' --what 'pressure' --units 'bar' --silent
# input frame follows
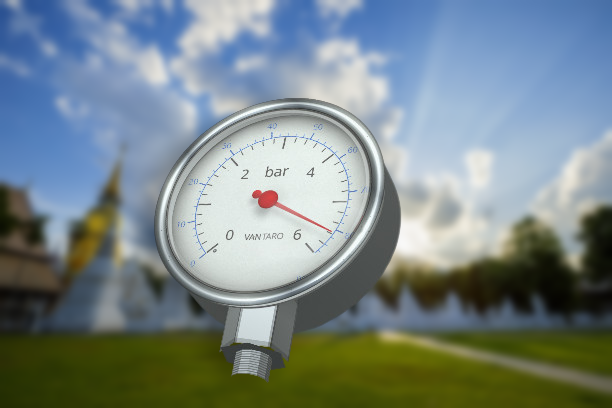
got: 5.6 bar
